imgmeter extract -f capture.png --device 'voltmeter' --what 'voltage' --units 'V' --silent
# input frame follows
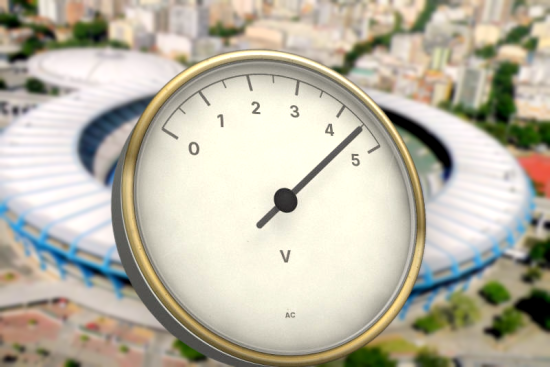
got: 4.5 V
